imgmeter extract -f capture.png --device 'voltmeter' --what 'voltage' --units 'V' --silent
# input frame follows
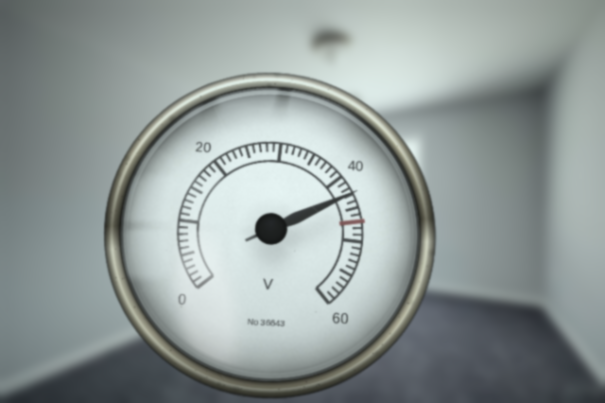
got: 43 V
